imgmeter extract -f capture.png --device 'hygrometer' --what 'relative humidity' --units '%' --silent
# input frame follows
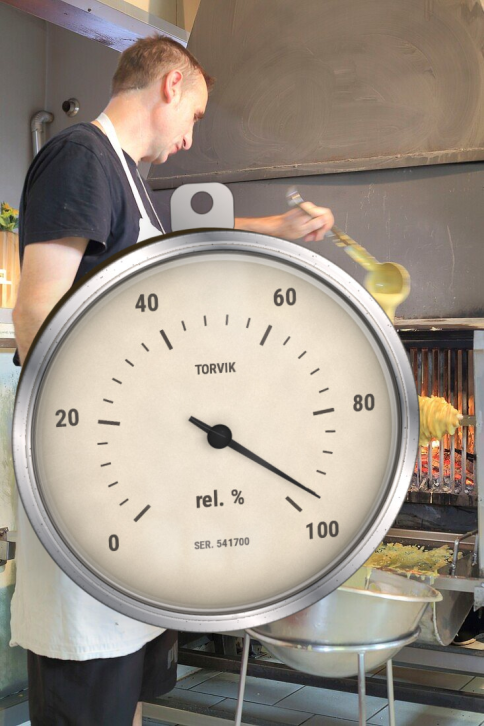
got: 96 %
